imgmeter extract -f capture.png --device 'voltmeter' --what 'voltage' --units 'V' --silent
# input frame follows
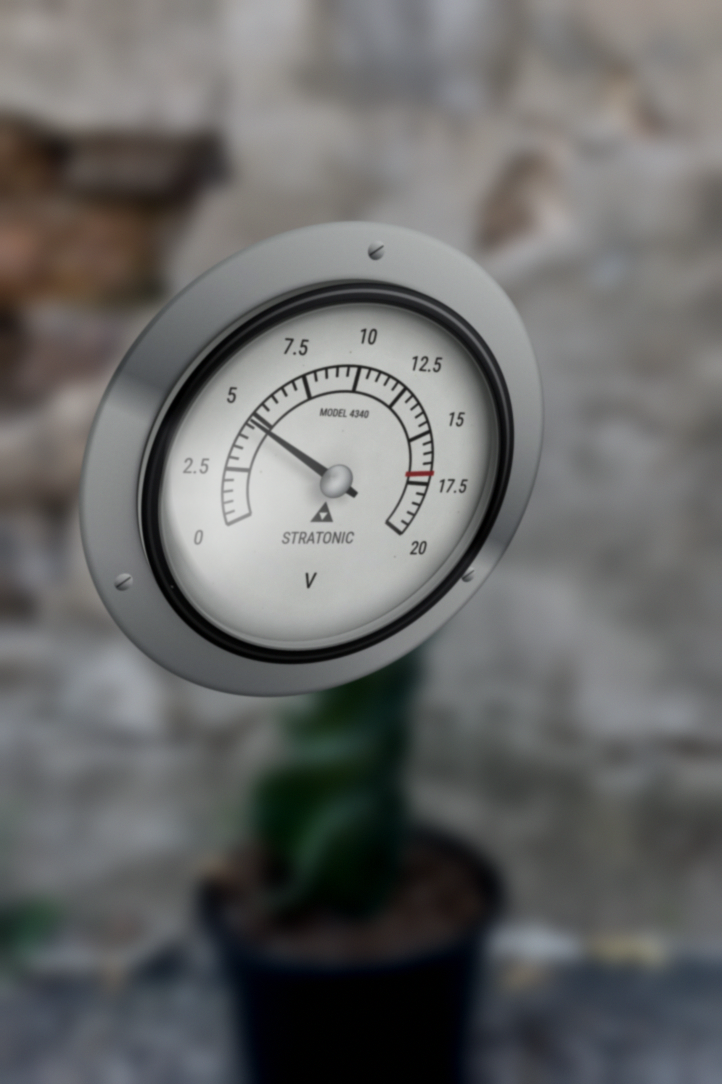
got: 4.75 V
